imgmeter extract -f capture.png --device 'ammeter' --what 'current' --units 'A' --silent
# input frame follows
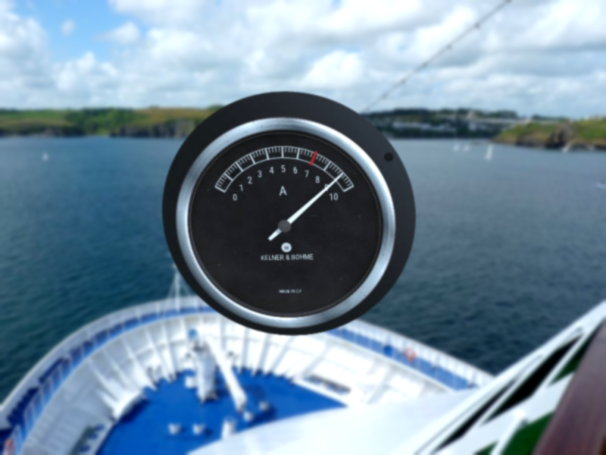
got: 9 A
